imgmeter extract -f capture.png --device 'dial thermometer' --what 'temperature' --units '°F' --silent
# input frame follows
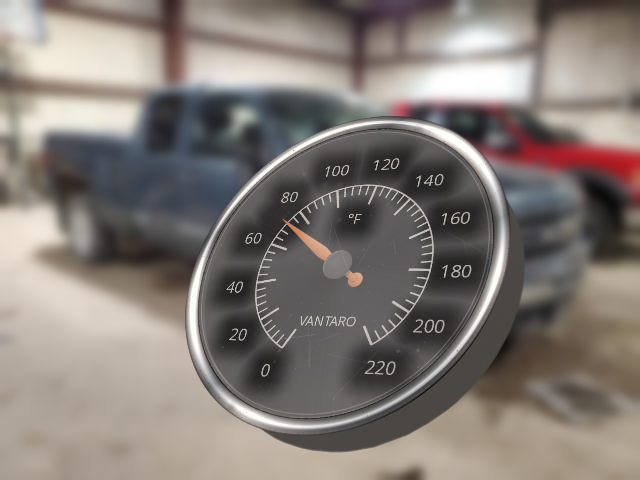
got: 72 °F
